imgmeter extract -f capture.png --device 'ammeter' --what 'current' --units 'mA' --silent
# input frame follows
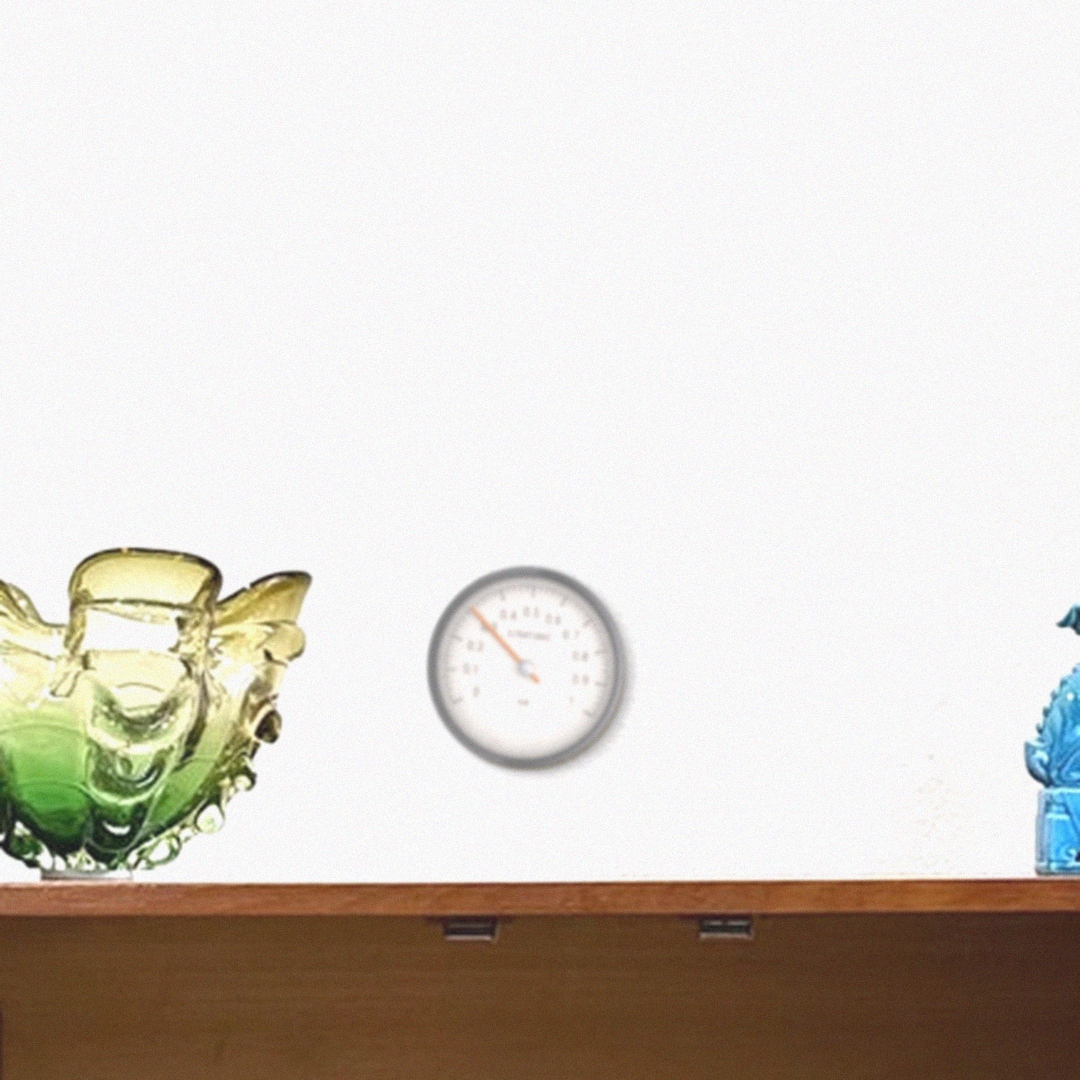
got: 0.3 mA
